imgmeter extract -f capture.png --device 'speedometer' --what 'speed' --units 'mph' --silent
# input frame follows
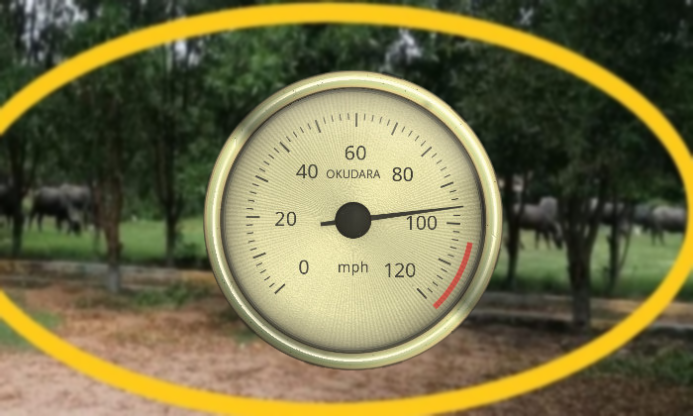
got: 96 mph
